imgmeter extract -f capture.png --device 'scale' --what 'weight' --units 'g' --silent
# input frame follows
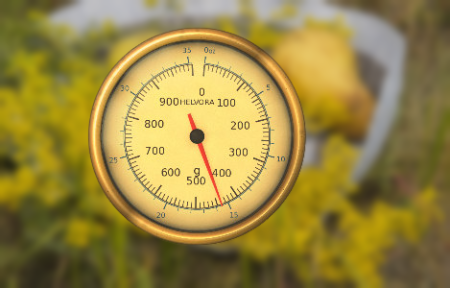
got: 440 g
